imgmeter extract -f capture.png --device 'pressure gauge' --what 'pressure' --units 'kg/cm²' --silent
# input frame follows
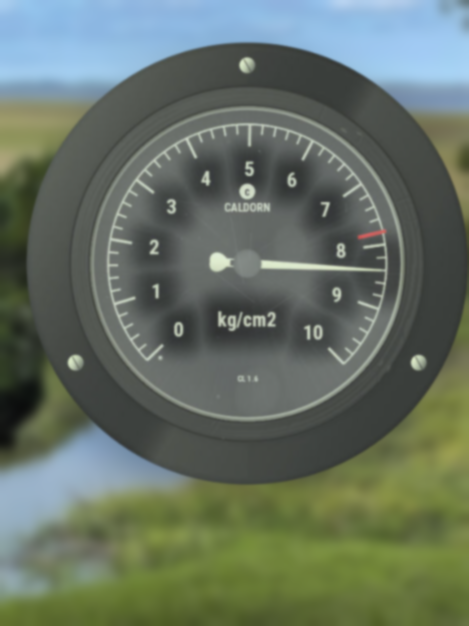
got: 8.4 kg/cm²
